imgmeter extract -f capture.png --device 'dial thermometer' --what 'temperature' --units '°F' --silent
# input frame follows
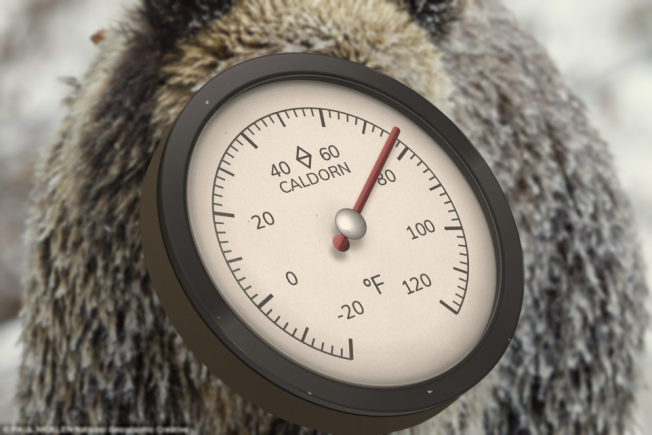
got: 76 °F
